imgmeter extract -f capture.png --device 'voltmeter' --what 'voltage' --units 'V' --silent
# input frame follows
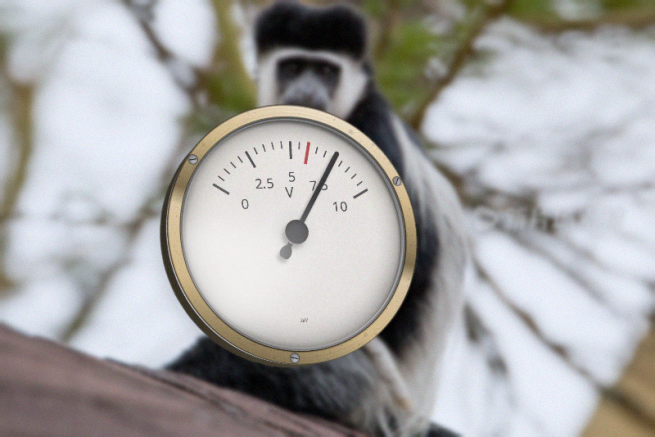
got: 7.5 V
